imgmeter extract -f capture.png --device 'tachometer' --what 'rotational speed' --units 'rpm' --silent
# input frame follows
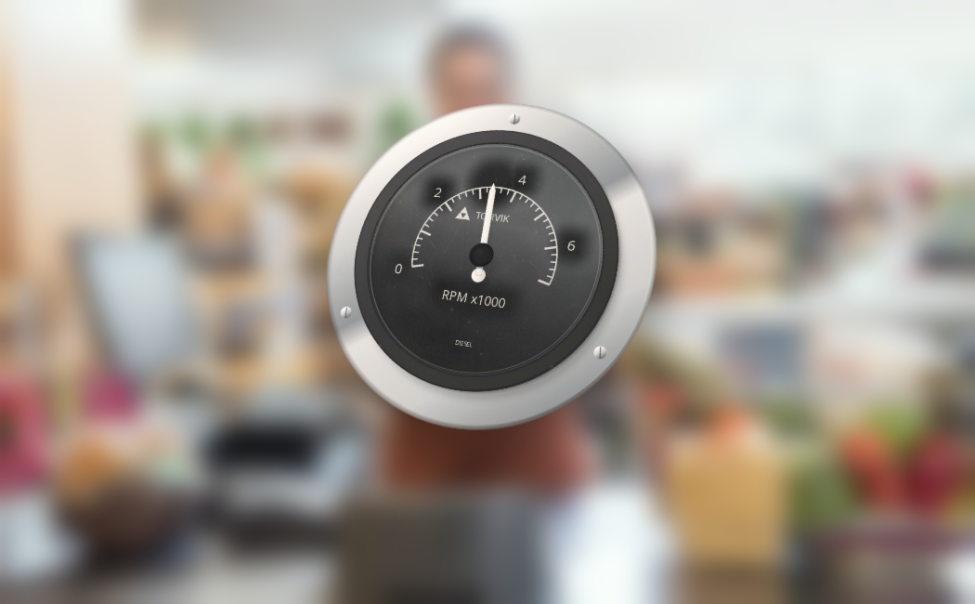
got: 3400 rpm
